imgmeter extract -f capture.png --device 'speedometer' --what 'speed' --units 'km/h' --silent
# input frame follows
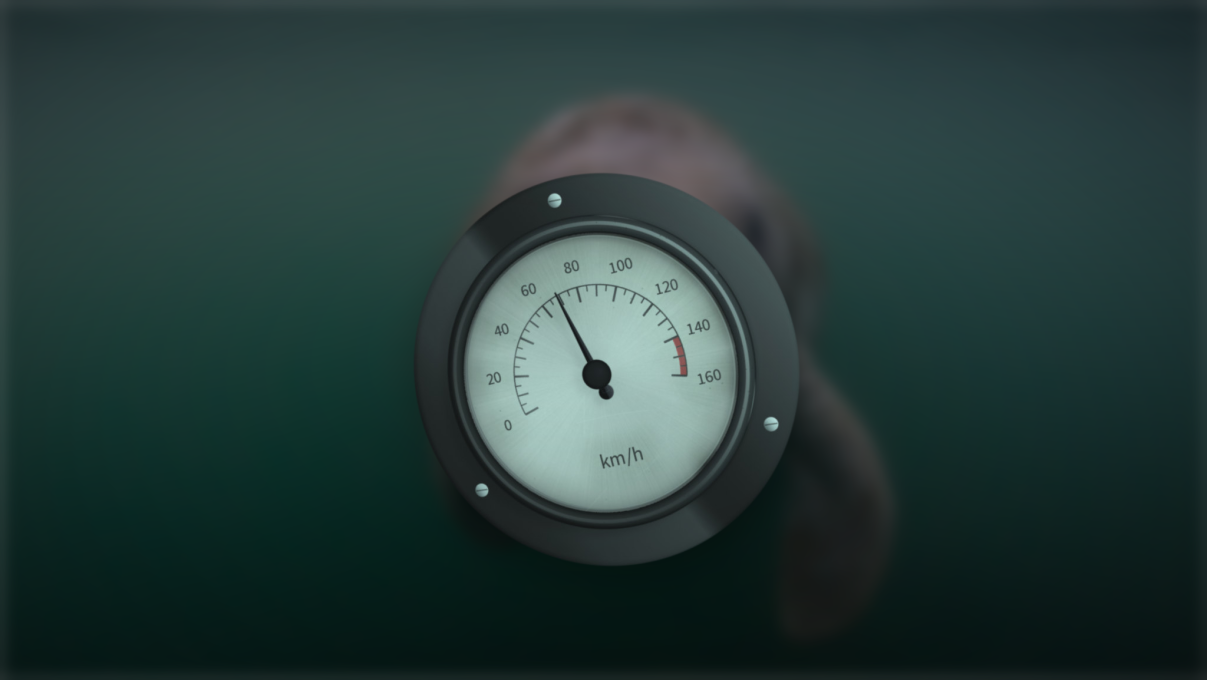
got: 70 km/h
